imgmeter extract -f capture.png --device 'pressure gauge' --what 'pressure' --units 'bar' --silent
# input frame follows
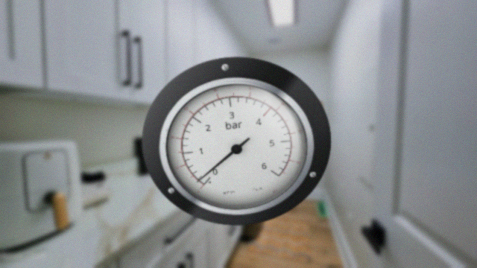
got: 0.2 bar
